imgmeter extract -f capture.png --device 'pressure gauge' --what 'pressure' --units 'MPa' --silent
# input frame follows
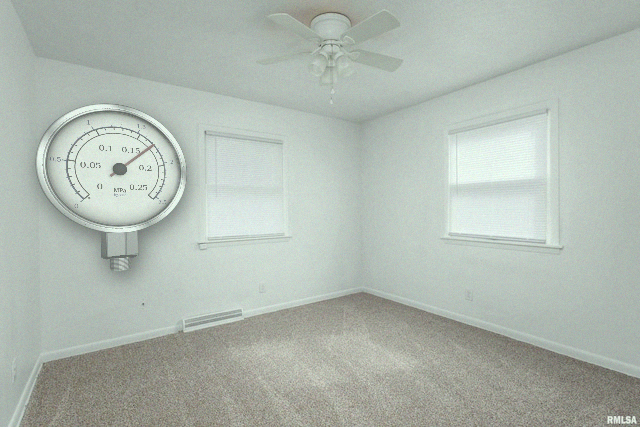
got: 0.17 MPa
